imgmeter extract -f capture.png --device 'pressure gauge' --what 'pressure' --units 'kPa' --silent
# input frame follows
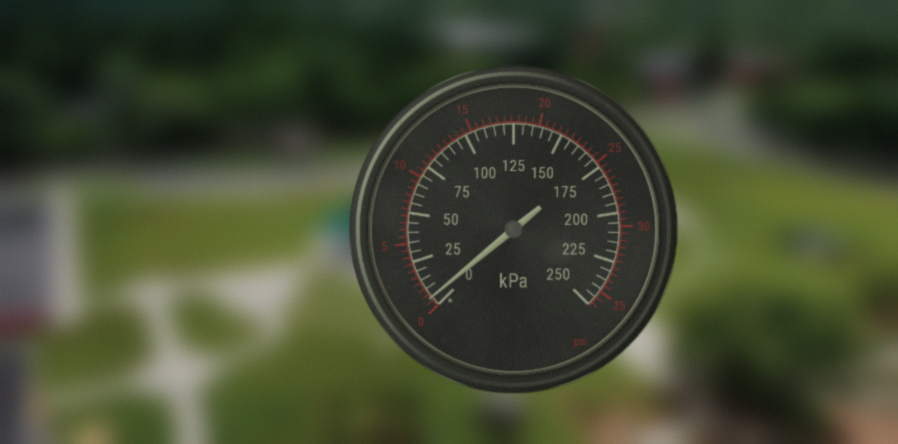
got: 5 kPa
